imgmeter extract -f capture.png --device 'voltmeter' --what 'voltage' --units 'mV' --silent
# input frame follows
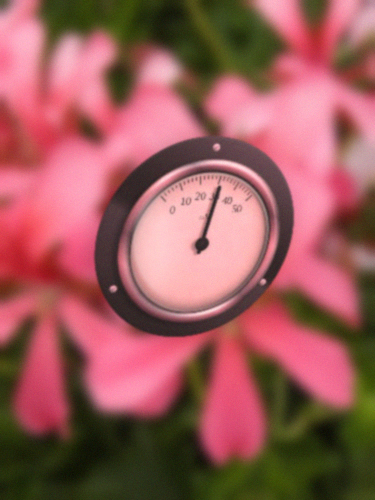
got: 30 mV
